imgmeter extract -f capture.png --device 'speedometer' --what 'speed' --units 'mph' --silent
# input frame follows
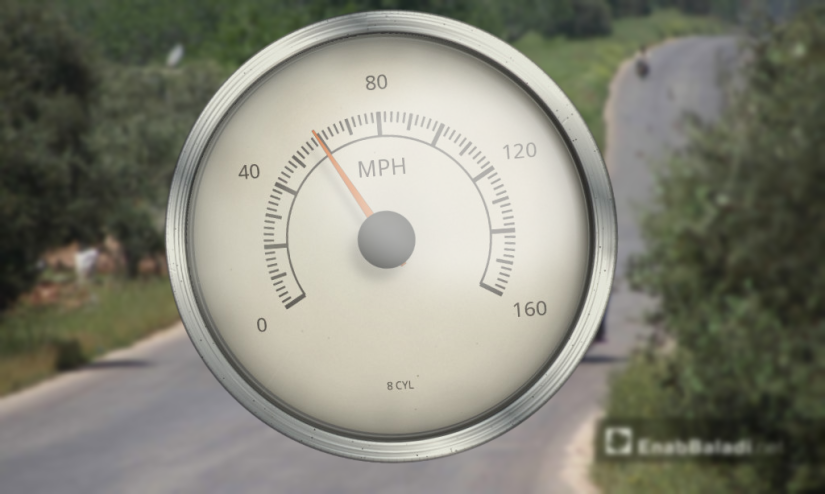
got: 60 mph
